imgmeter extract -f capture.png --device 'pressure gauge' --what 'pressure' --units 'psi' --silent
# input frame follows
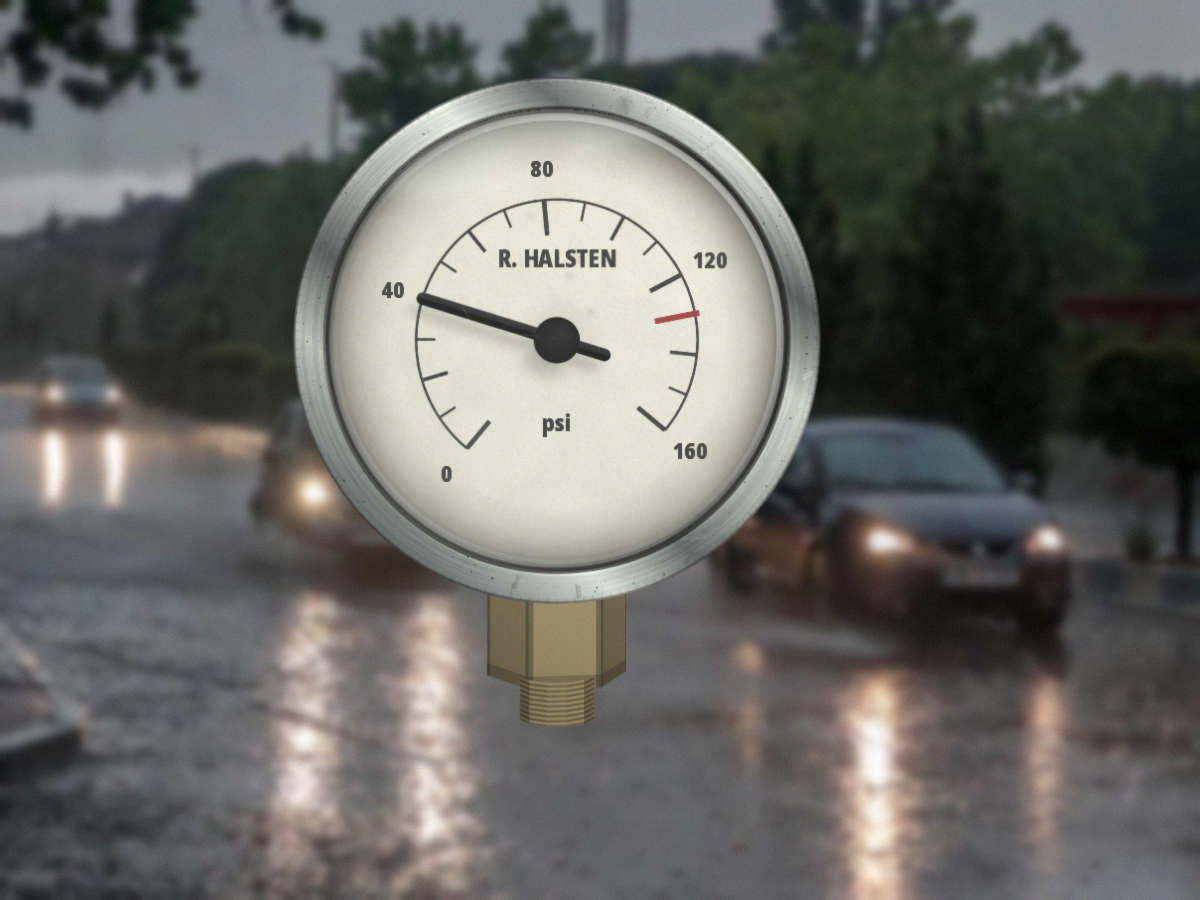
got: 40 psi
